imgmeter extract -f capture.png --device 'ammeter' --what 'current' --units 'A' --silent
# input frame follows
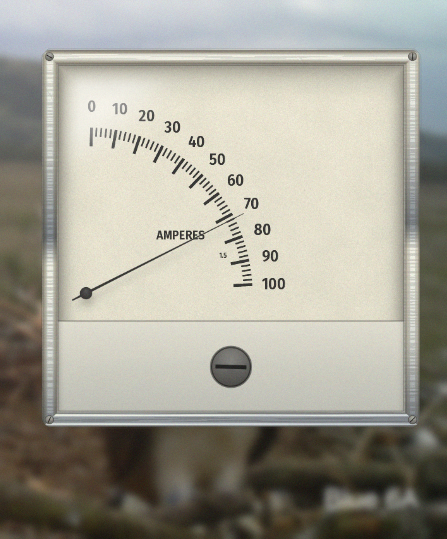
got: 72 A
